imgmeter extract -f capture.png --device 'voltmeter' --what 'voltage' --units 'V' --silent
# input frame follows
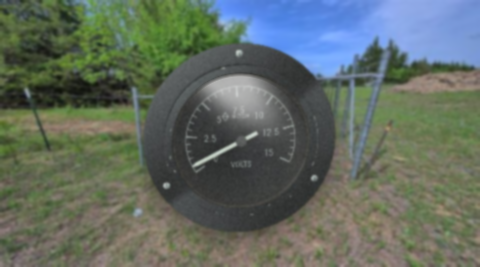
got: 0.5 V
